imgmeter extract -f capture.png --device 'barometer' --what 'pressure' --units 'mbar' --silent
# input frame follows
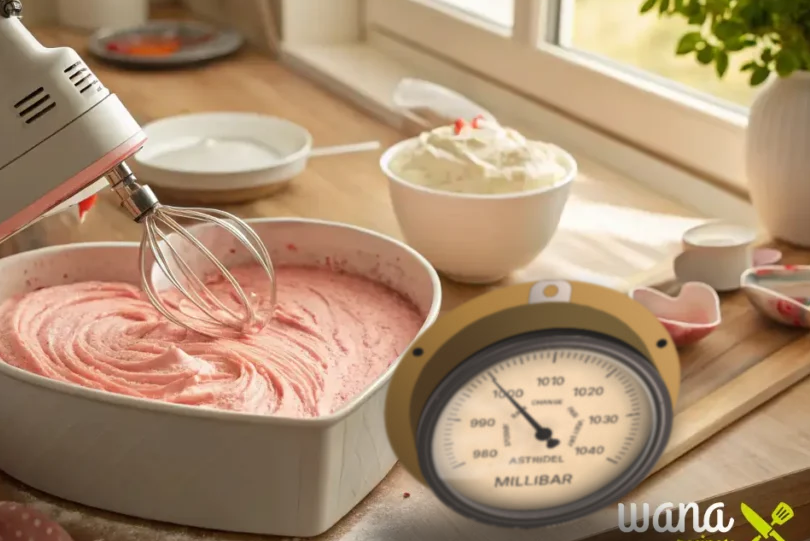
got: 1000 mbar
